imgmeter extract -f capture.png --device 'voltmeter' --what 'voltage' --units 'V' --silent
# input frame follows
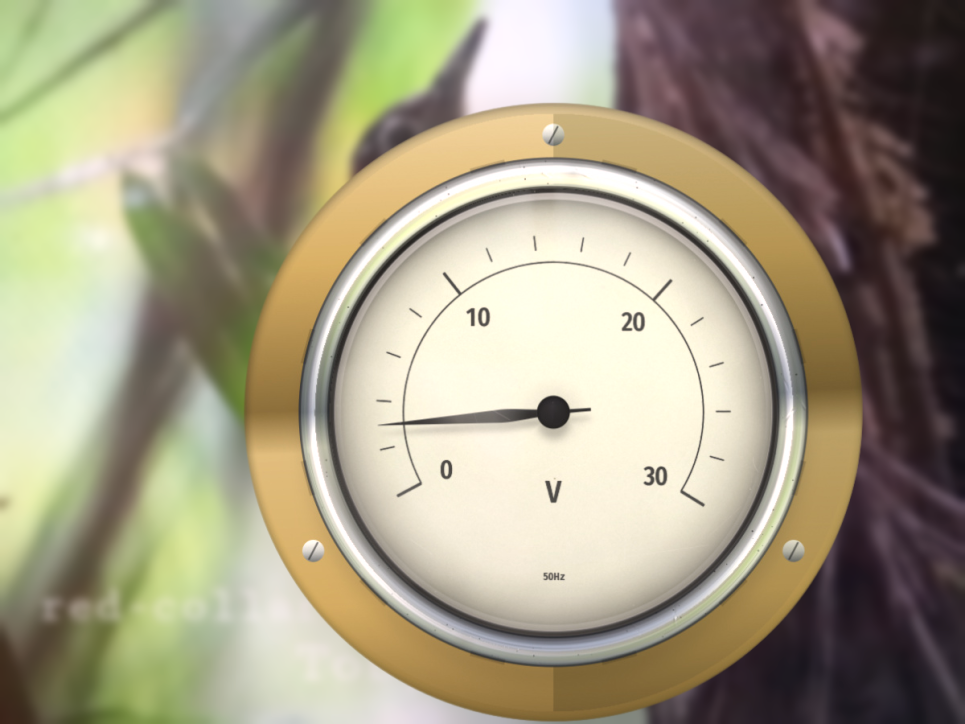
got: 3 V
